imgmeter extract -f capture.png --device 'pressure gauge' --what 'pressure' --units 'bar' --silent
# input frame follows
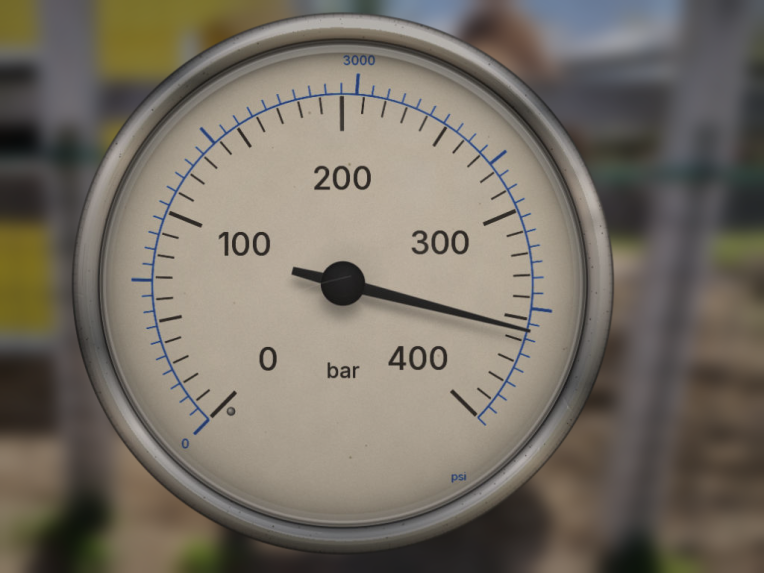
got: 355 bar
